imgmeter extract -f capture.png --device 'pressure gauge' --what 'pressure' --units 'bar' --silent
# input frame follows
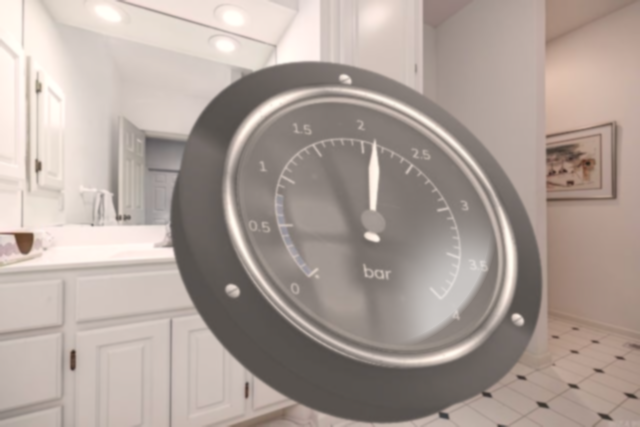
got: 2.1 bar
